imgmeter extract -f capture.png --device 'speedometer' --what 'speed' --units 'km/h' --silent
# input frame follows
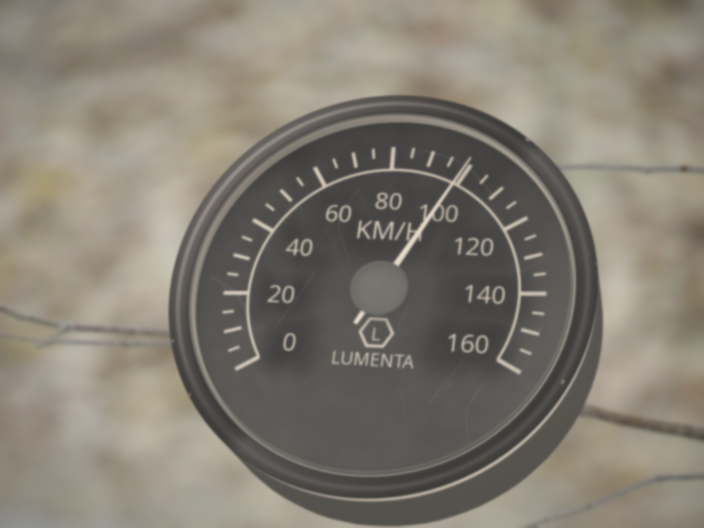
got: 100 km/h
